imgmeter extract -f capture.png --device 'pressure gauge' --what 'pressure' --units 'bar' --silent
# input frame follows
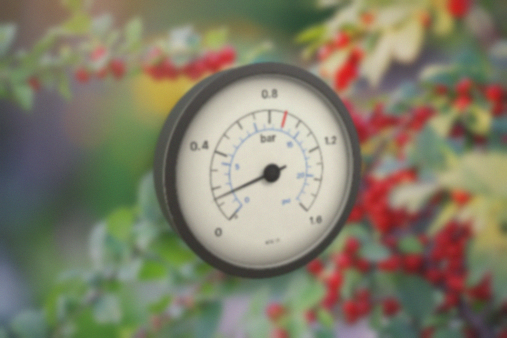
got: 0.15 bar
